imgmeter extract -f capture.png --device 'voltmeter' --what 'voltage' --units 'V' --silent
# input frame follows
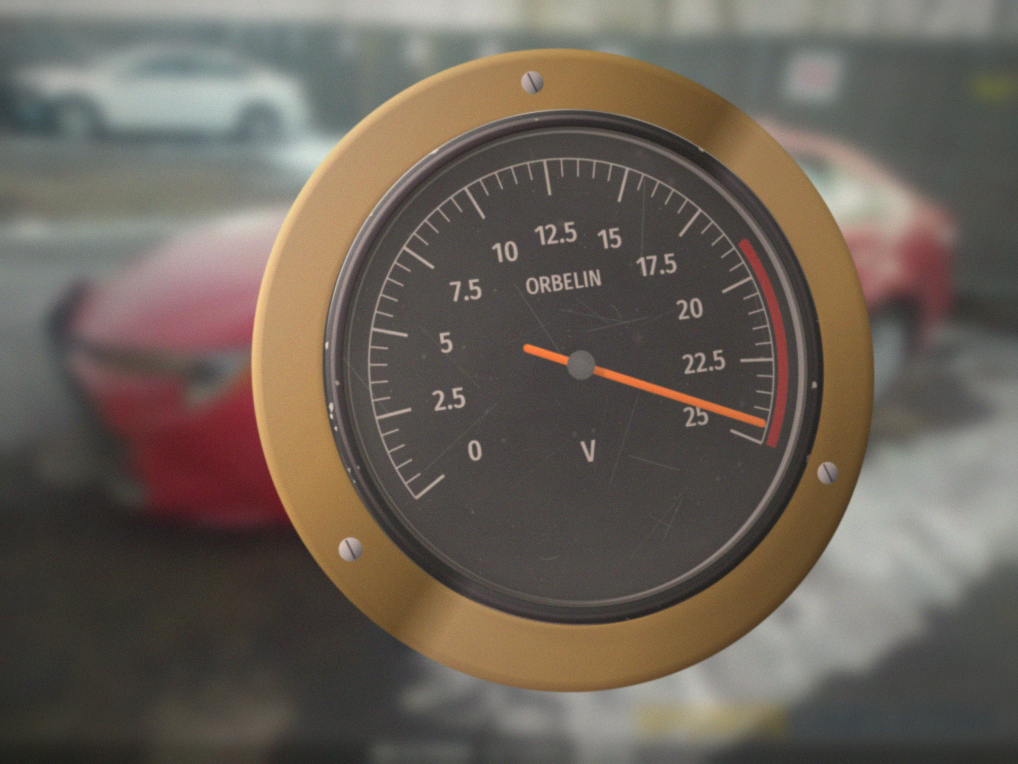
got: 24.5 V
